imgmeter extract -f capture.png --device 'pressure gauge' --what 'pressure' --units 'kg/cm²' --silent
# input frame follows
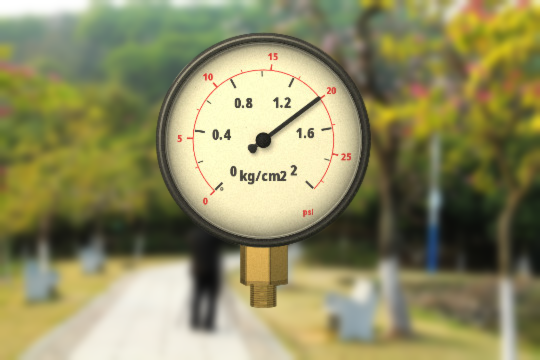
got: 1.4 kg/cm²
